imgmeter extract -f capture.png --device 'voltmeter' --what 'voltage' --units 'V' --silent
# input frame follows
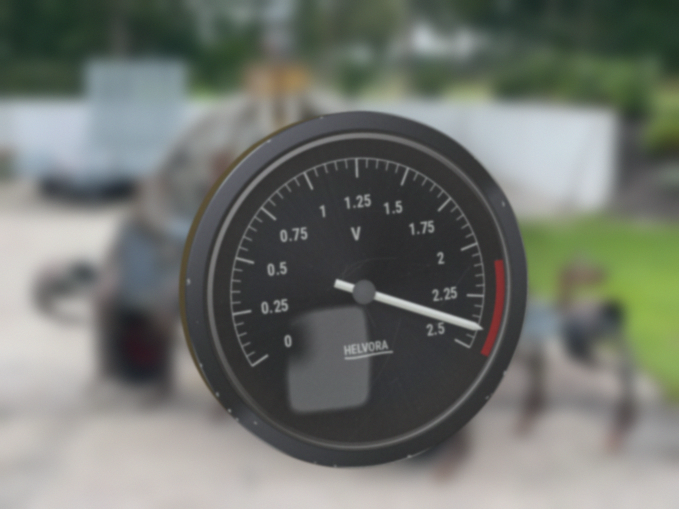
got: 2.4 V
